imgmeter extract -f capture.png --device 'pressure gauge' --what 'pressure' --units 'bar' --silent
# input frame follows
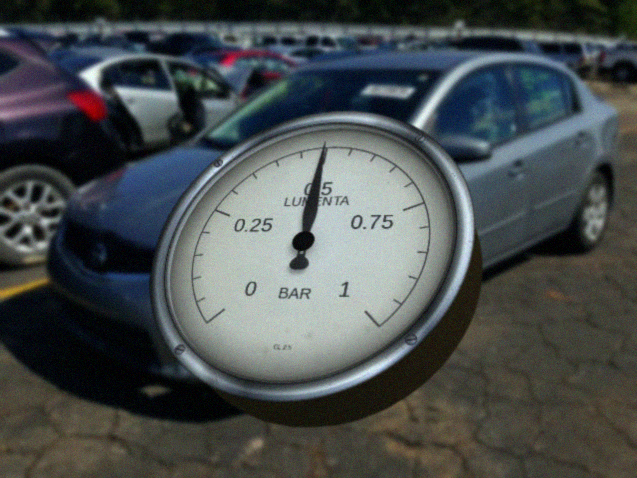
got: 0.5 bar
